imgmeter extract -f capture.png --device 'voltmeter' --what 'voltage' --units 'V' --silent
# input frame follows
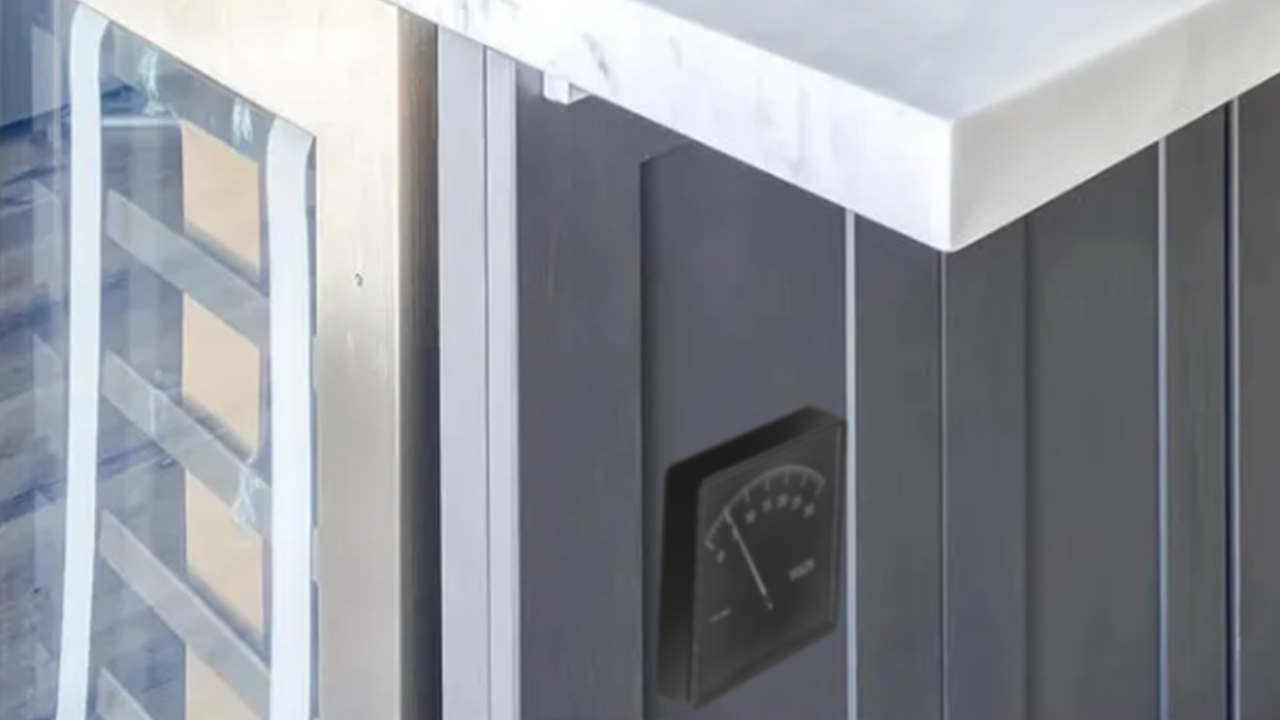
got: 5 V
